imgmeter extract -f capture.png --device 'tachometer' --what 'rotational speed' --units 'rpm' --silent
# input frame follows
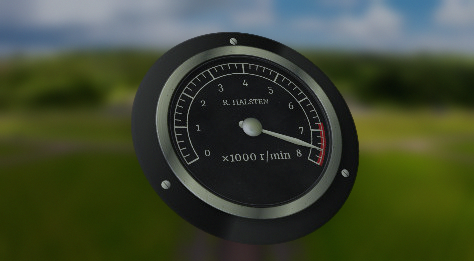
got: 7600 rpm
